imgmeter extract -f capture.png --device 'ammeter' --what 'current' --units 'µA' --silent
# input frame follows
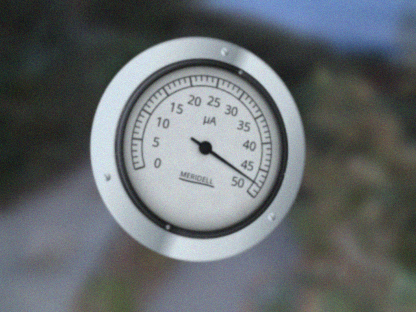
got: 48 µA
